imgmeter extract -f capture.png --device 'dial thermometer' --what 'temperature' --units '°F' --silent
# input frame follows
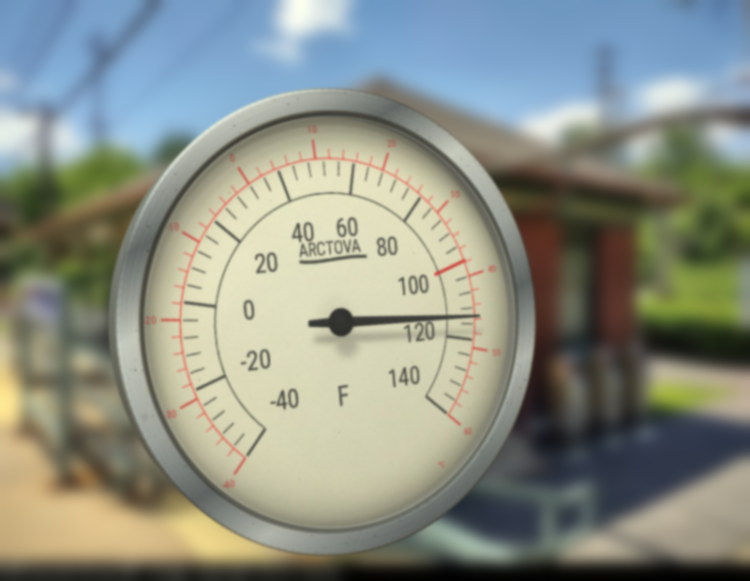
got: 114 °F
